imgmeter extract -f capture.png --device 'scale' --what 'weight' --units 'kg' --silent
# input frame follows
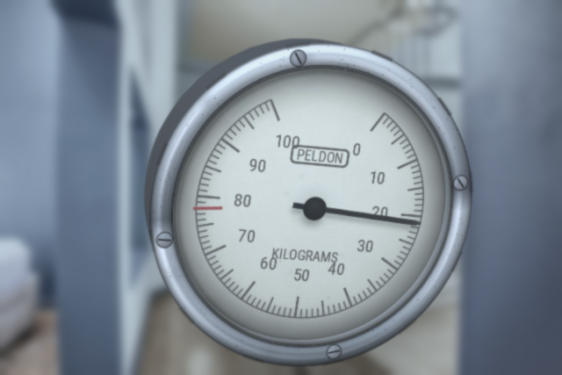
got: 21 kg
